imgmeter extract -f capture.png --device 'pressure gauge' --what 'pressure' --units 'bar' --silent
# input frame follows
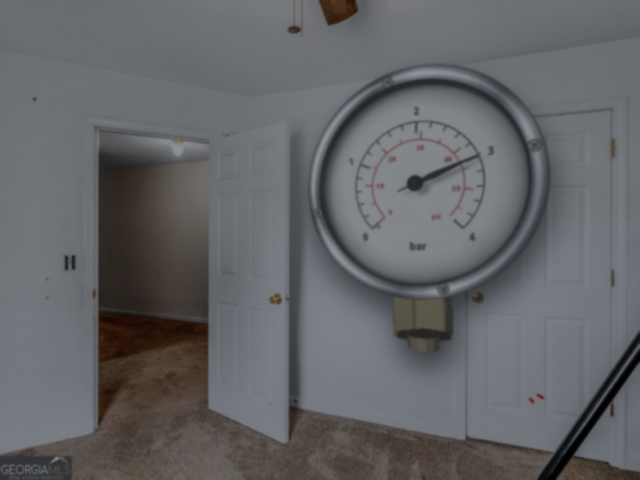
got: 3 bar
